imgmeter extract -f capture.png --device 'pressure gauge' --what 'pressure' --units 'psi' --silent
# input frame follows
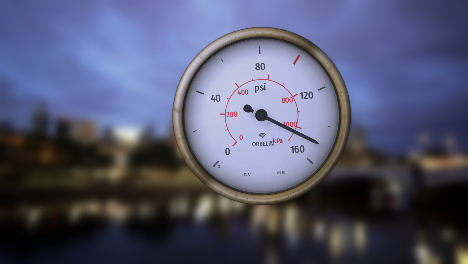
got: 150 psi
